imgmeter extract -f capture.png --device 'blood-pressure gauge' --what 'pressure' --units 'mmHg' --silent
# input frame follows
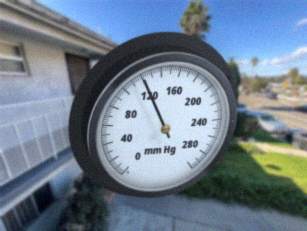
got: 120 mmHg
